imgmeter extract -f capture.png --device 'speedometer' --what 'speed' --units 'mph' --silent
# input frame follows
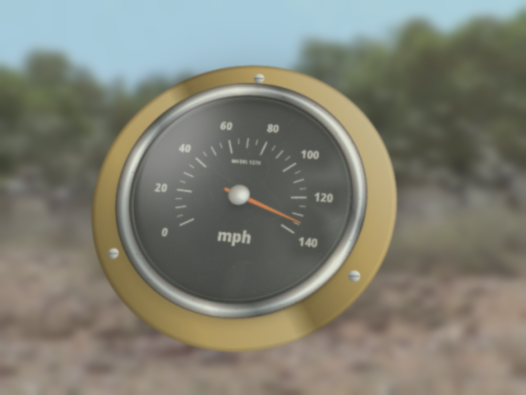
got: 135 mph
